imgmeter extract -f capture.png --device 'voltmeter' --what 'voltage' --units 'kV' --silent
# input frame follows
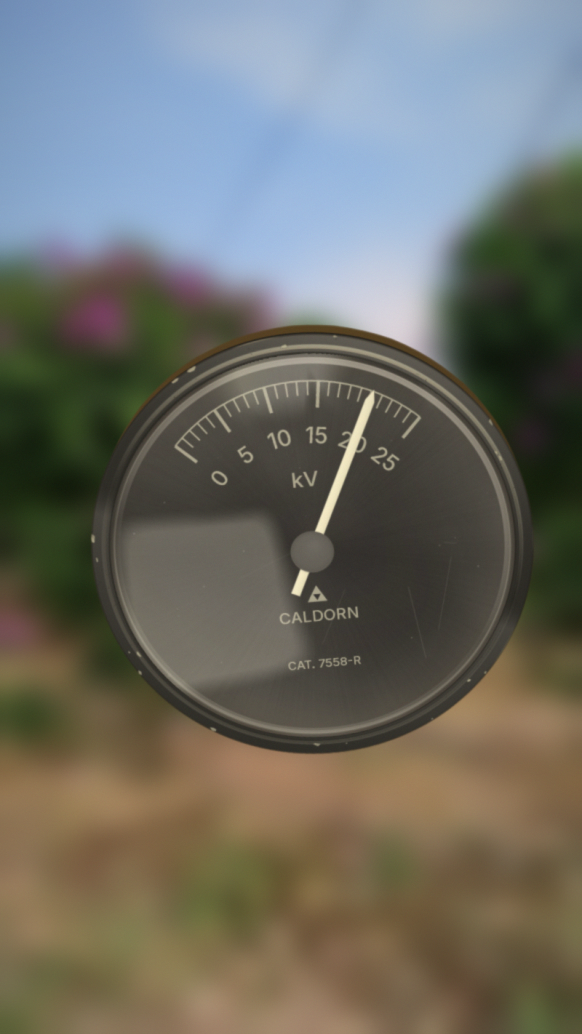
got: 20 kV
